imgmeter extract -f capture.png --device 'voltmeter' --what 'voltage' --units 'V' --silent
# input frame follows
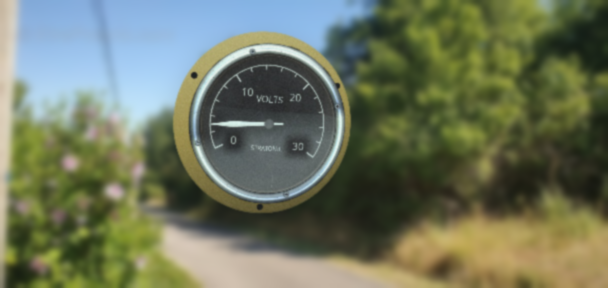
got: 3 V
